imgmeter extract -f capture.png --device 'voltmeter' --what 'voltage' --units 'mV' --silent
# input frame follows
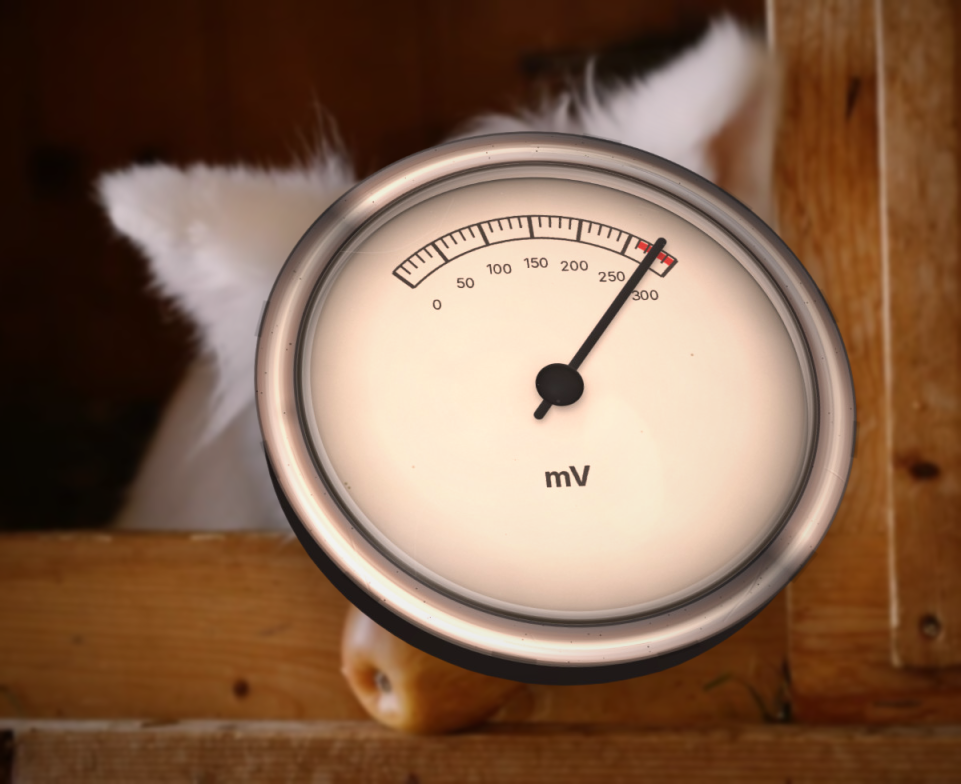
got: 280 mV
